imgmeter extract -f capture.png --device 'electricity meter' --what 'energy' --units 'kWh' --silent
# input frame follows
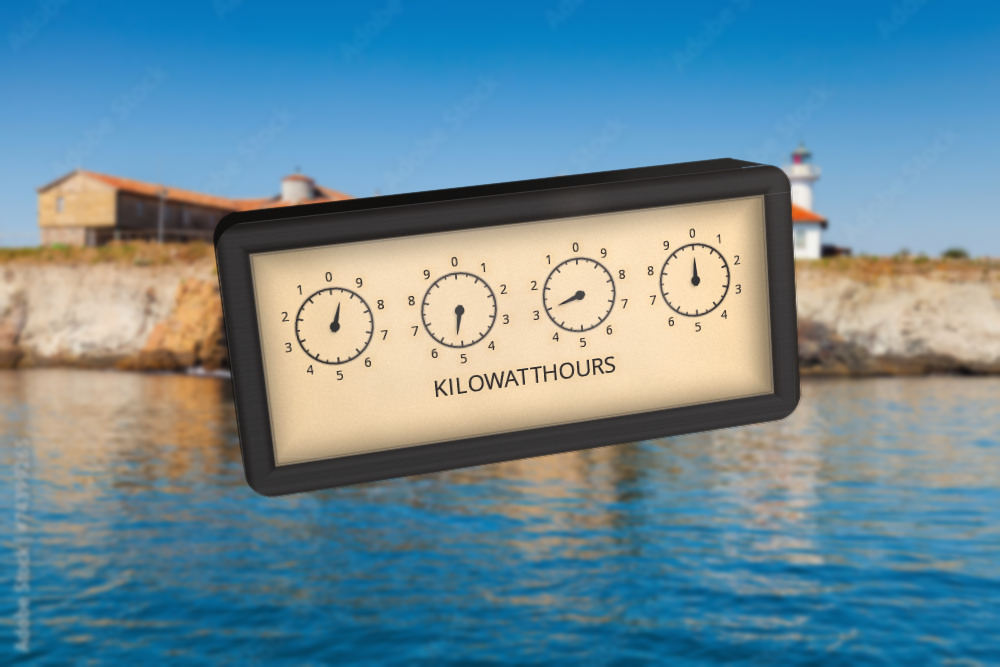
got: 9530 kWh
